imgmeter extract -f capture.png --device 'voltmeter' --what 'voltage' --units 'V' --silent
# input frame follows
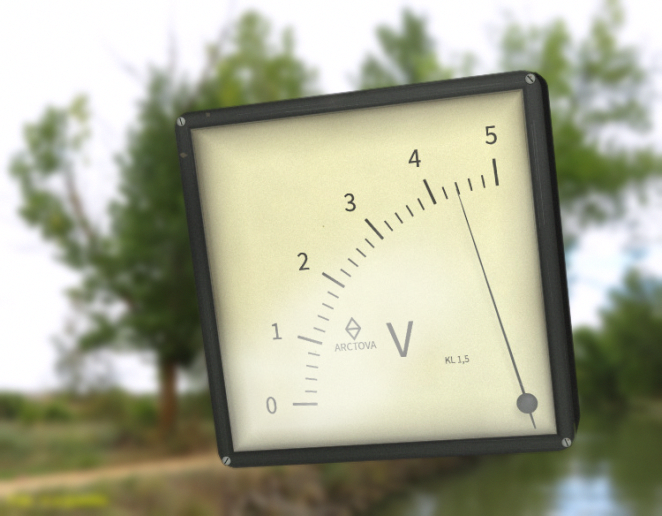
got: 4.4 V
